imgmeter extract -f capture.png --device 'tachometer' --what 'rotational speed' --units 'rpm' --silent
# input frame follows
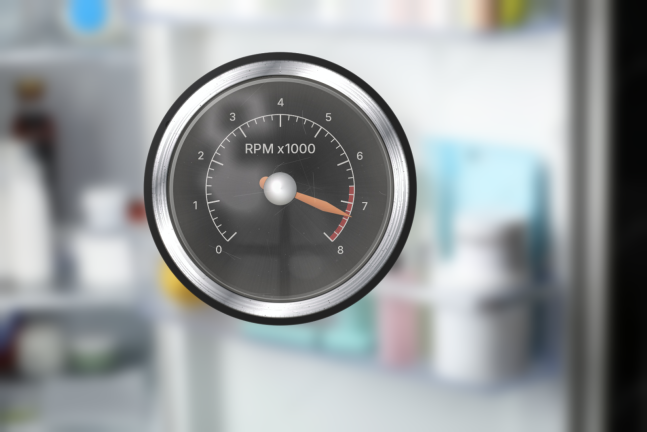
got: 7300 rpm
